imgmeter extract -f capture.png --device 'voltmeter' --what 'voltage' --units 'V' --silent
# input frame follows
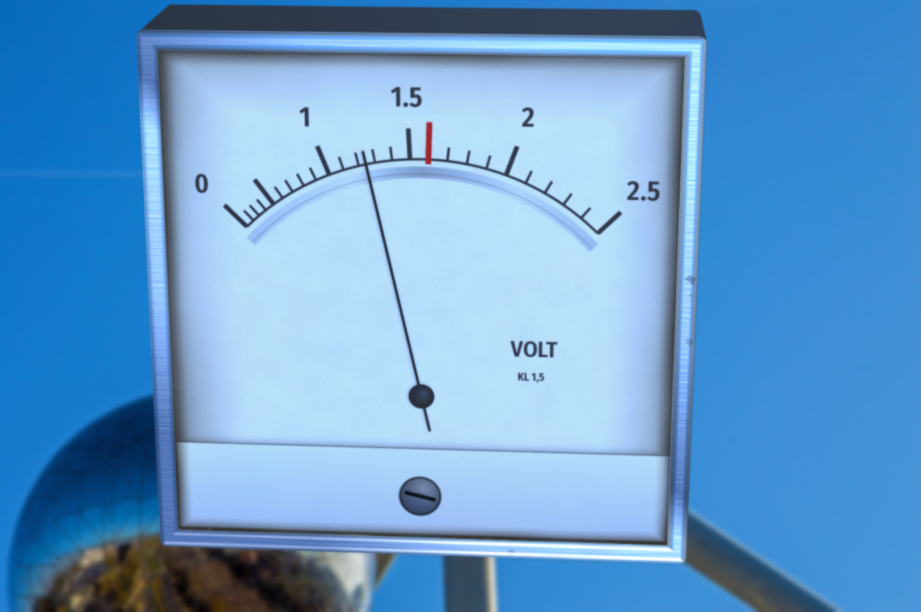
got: 1.25 V
